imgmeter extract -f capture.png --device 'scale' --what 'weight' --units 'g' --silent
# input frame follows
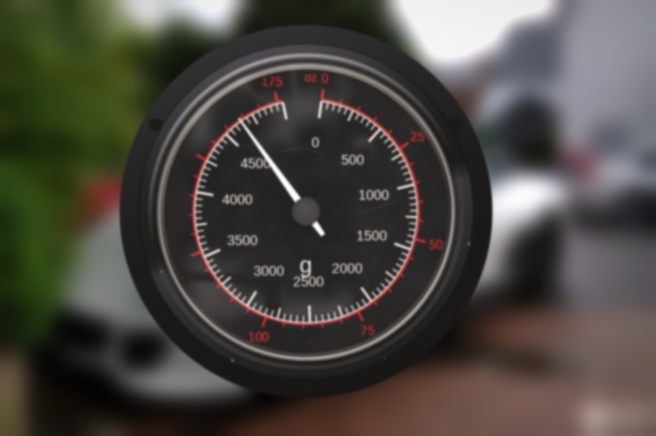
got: 4650 g
